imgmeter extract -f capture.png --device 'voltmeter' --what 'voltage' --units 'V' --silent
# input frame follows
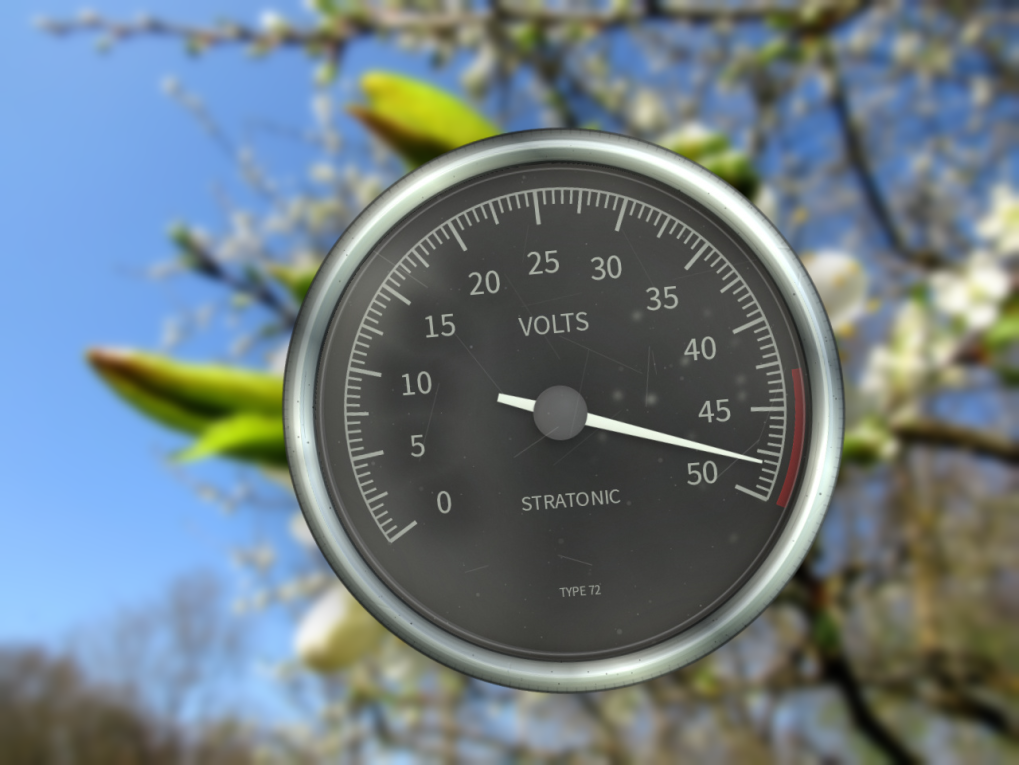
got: 48 V
